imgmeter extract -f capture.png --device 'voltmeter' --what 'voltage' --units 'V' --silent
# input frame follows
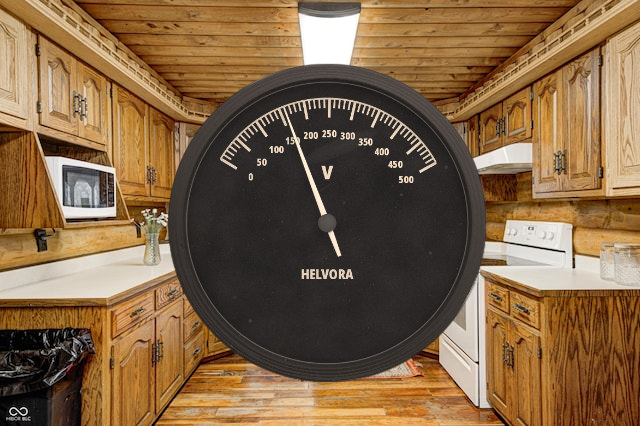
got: 160 V
